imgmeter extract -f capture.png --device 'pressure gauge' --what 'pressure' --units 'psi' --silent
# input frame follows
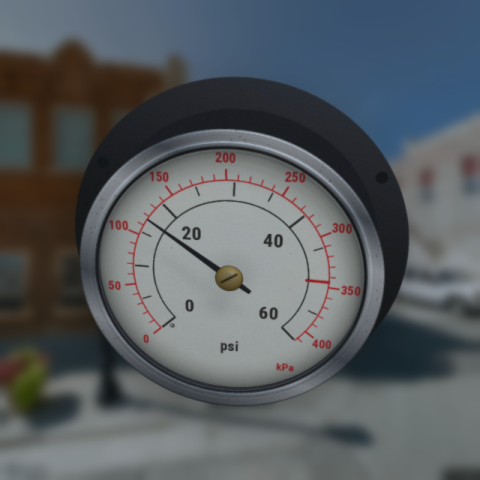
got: 17.5 psi
